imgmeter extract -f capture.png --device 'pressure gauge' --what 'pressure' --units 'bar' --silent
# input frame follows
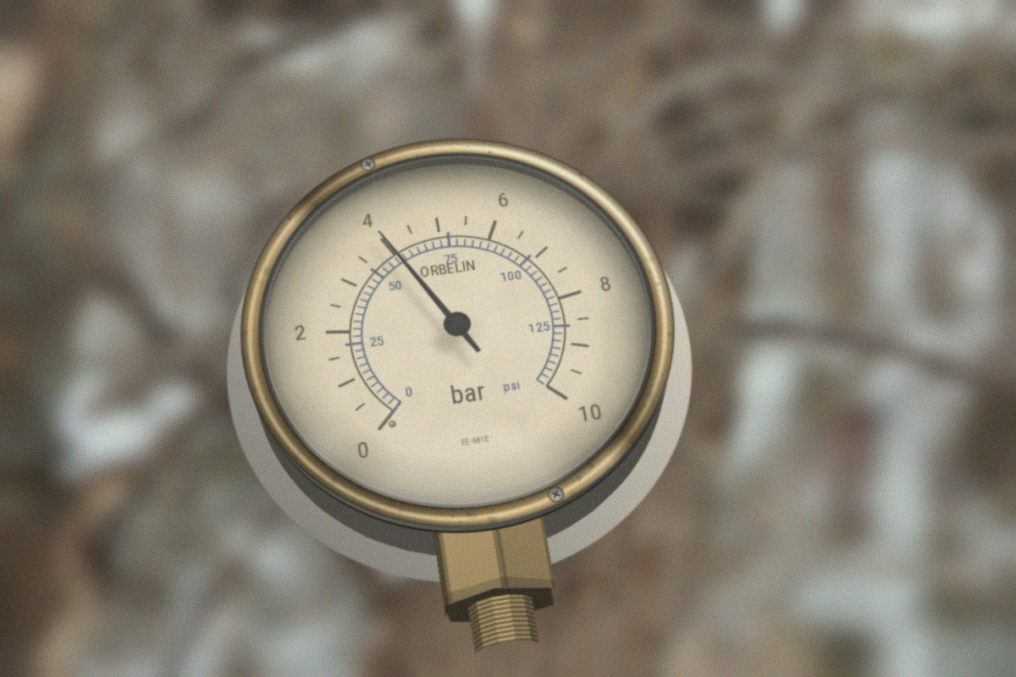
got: 4 bar
